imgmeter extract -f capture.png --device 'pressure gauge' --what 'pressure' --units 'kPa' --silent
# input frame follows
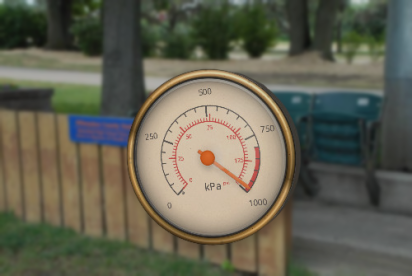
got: 975 kPa
